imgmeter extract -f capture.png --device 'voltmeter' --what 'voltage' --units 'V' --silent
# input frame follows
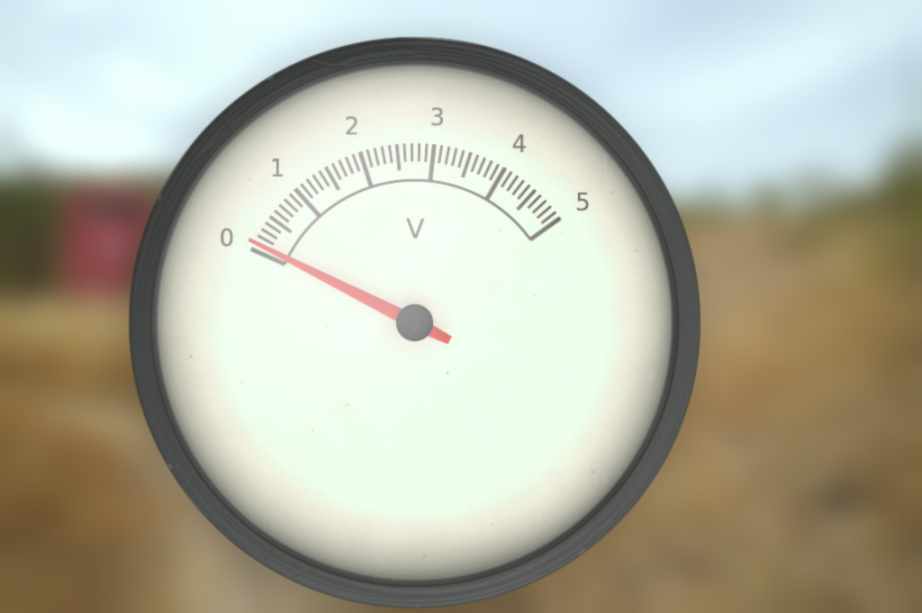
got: 0.1 V
